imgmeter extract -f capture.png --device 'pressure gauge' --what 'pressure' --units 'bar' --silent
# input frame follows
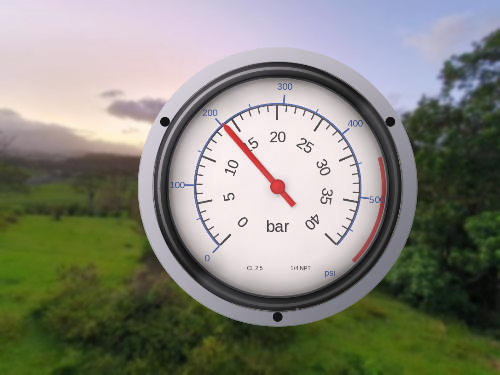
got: 14 bar
